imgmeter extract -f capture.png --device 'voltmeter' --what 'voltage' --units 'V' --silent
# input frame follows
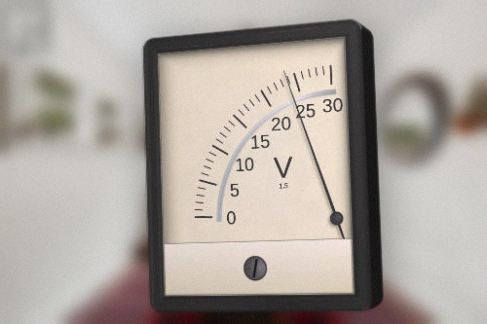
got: 24 V
